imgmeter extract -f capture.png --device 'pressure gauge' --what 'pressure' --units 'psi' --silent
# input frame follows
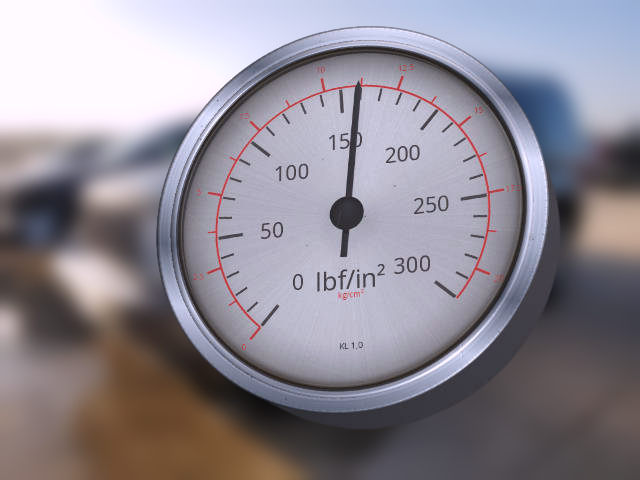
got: 160 psi
